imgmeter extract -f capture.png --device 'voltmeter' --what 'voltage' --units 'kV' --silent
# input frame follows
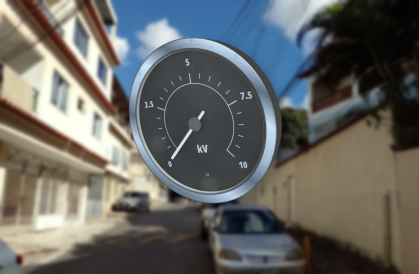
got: 0 kV
